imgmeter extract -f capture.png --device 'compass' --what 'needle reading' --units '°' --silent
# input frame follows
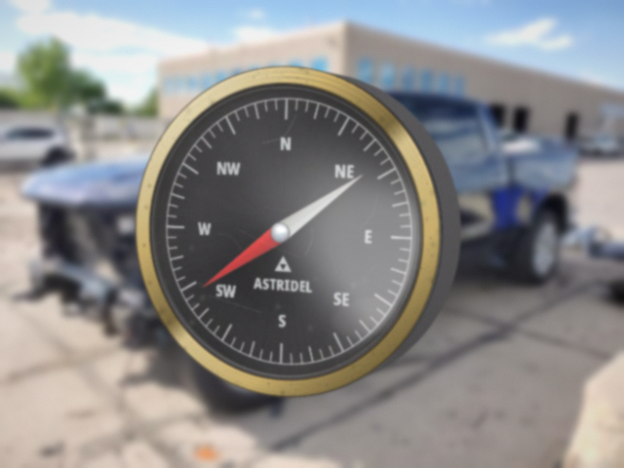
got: 235 °
